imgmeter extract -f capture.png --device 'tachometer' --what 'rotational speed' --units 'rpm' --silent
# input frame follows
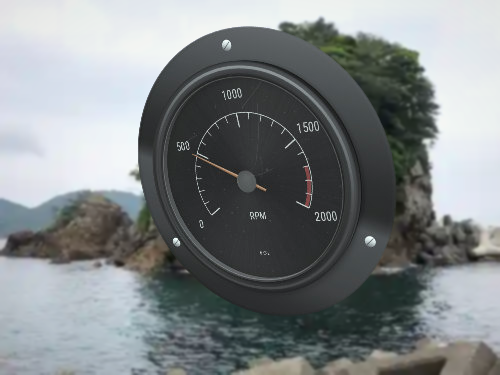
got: 500 rpm
